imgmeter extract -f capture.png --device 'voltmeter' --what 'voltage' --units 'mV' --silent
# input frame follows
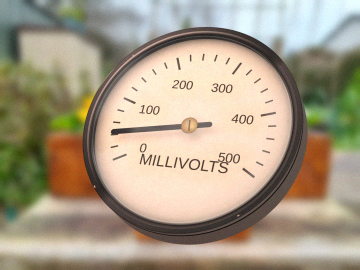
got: 40 mV
